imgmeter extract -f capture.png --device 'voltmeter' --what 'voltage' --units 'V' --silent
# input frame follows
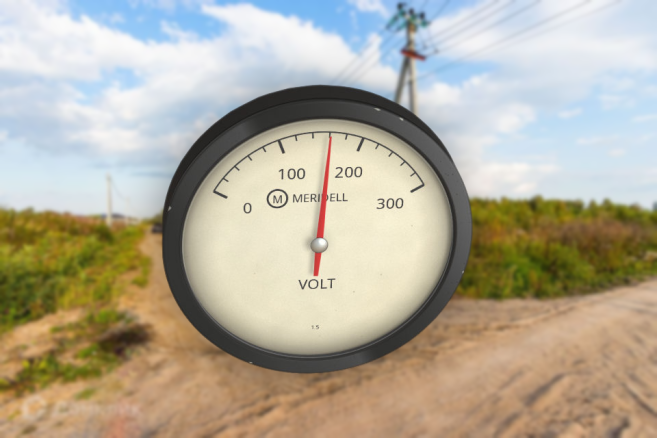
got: 160 V
